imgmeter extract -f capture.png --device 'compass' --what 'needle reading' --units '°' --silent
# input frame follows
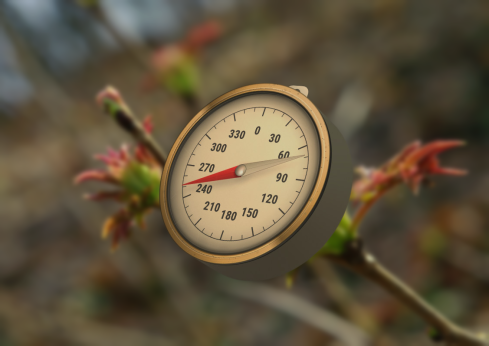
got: 250 °
